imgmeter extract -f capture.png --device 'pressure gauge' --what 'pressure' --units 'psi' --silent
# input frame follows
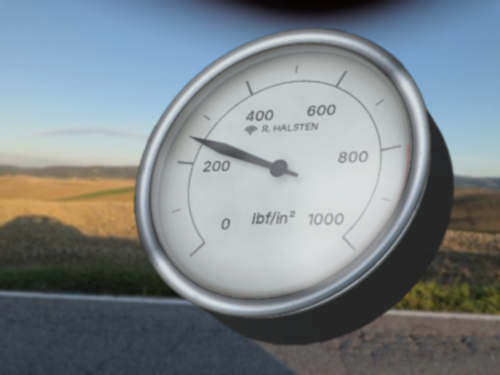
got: 250 psi
